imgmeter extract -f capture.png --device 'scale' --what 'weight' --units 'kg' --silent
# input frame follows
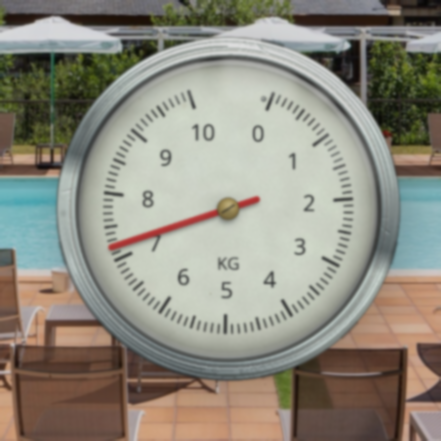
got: 7.2 kg
